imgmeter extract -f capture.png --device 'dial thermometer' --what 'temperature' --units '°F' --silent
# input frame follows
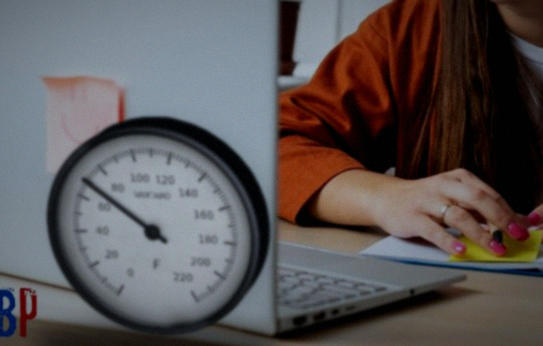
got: 70 °F
